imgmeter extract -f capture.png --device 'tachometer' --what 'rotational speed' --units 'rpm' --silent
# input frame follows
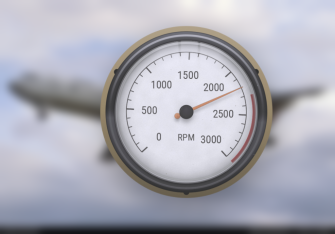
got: 2200 rpm
